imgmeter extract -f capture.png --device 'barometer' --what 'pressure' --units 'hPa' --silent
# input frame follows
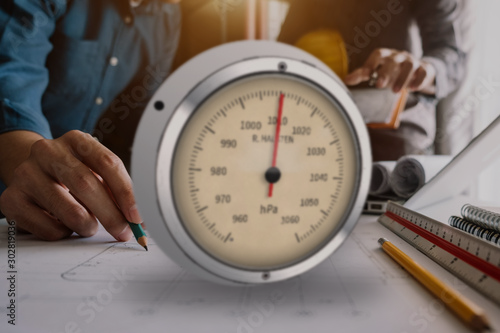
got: 1010 hPa
